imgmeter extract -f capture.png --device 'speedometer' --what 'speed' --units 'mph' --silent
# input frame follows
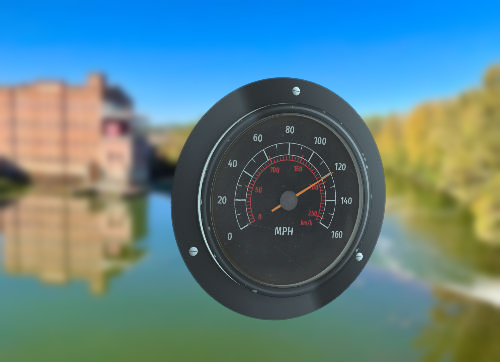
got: 120 mph
